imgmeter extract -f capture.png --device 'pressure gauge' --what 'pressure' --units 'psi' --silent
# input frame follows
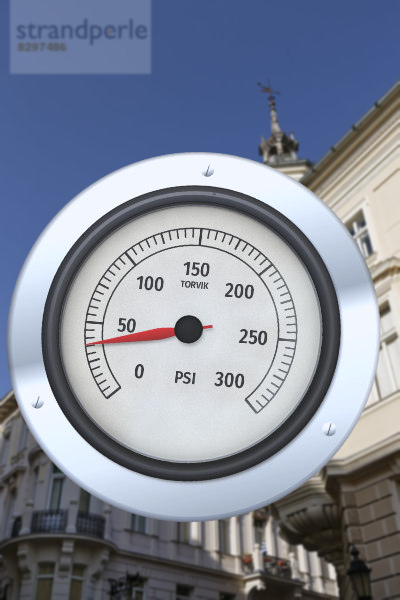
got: 35 psi
